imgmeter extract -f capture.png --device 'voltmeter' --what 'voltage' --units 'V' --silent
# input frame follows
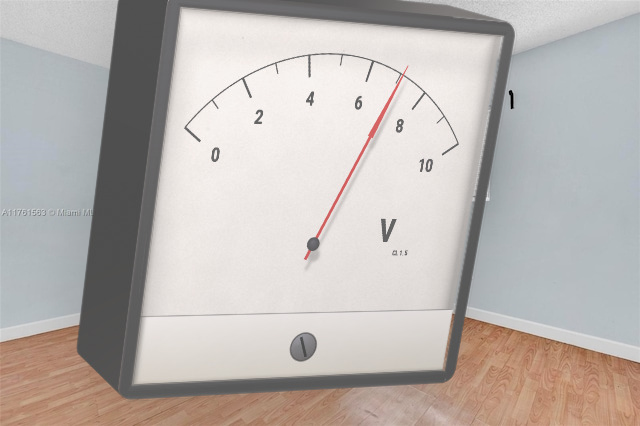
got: 7 V
